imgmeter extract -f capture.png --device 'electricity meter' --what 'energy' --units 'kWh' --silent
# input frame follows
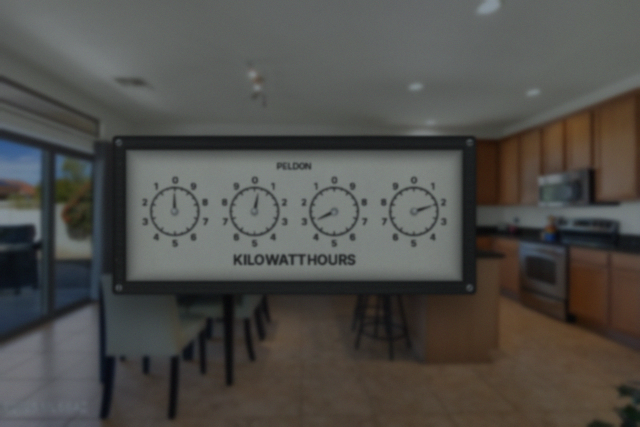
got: 32 kWh
